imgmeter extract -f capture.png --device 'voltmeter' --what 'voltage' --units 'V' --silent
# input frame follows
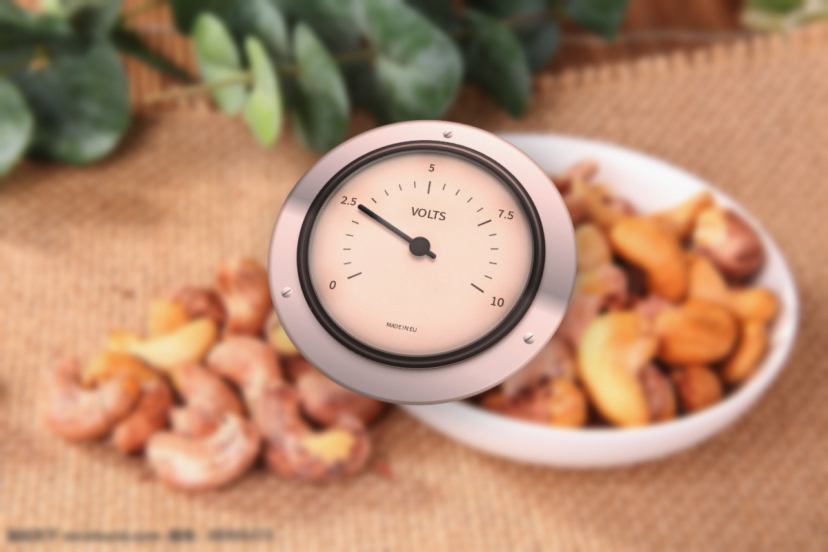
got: 2.5 V
